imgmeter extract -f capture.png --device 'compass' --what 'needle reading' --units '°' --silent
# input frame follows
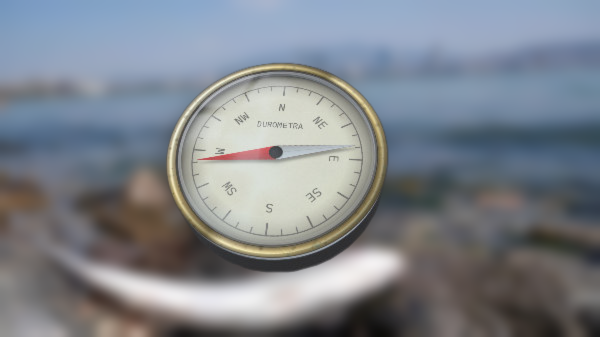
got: 260 °
